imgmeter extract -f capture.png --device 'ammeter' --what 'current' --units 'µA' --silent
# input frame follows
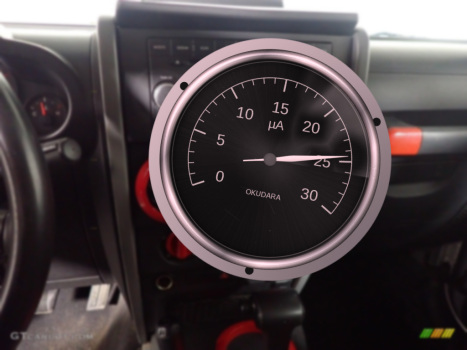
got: 24.5 µA
